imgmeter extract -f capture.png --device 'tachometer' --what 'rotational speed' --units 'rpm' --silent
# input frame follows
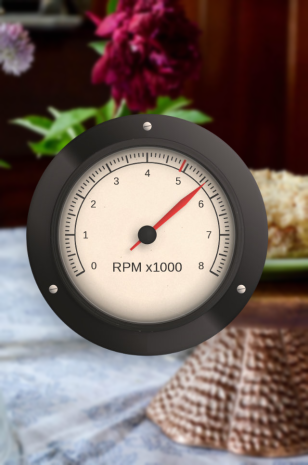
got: 5600 rpm
